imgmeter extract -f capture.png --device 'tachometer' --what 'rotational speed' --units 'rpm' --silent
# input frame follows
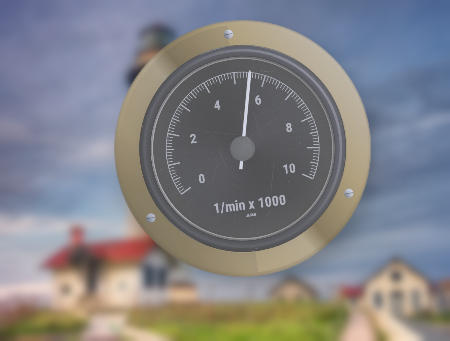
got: 5500 rpm
